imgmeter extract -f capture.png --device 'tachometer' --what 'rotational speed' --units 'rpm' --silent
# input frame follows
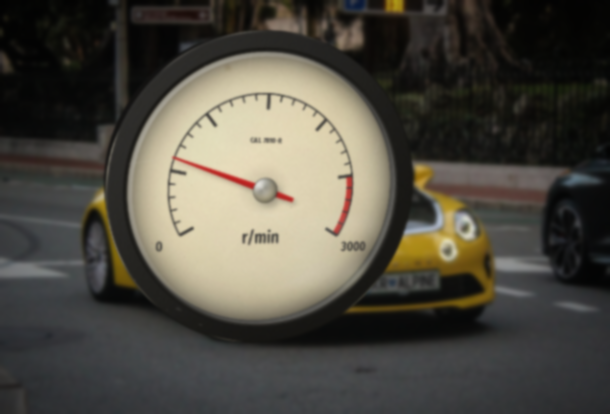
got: 600 rpm
